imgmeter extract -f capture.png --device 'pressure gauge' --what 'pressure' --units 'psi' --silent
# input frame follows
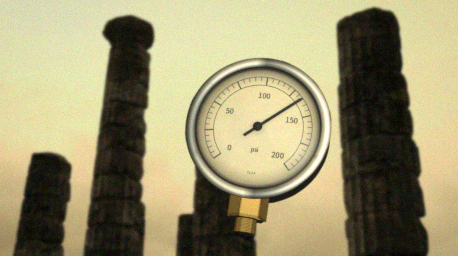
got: 135 psi
